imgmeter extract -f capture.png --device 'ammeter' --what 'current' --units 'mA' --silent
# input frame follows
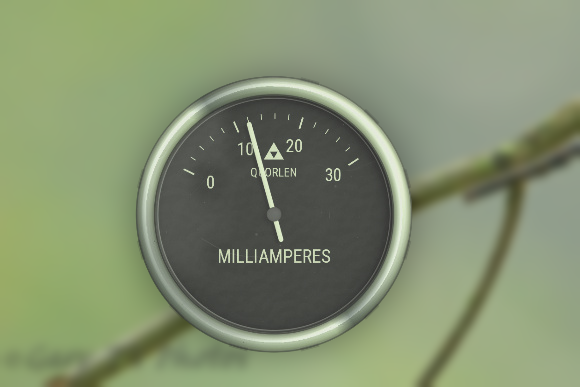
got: 12 mA
